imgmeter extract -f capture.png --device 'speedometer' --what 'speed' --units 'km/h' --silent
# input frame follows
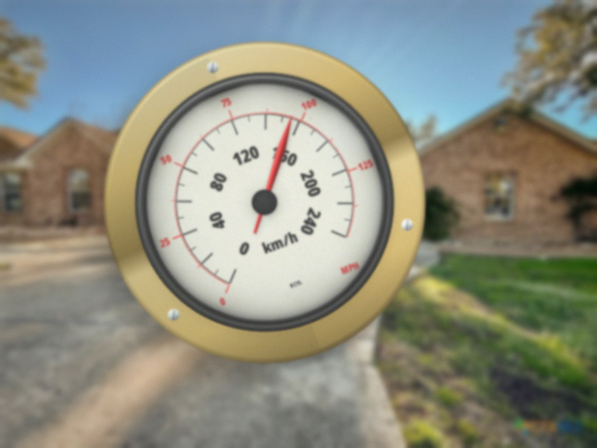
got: 155 km/h
